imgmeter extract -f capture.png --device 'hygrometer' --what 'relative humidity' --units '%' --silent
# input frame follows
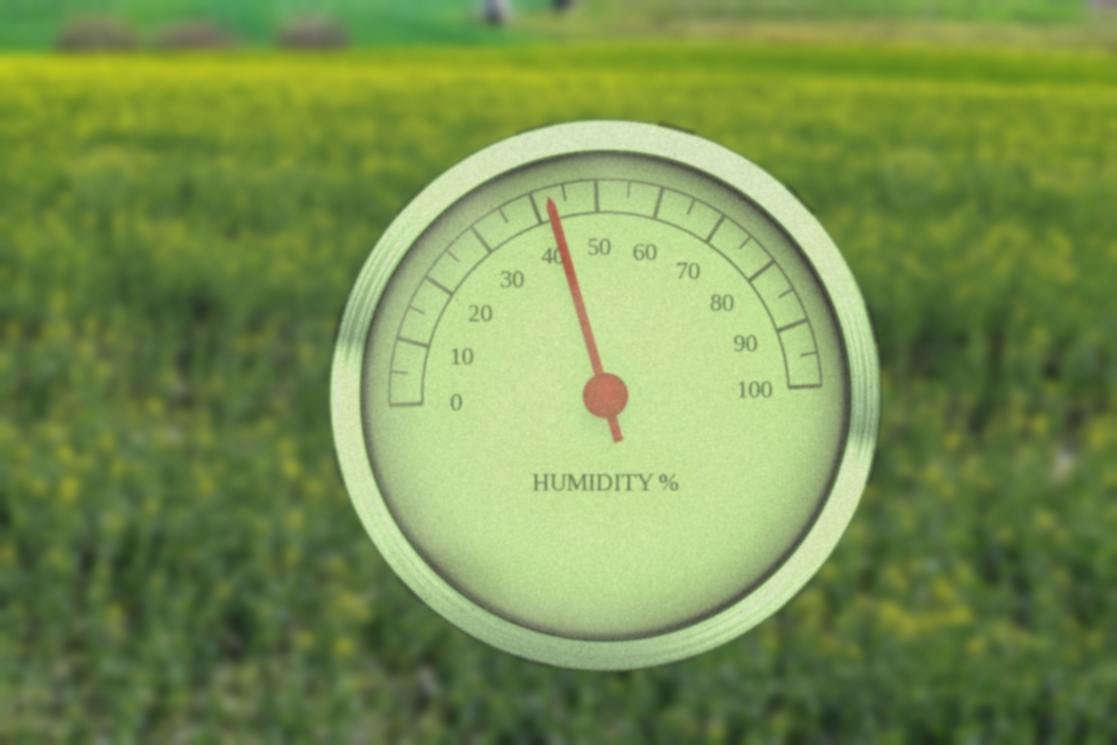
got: 42.5 %
